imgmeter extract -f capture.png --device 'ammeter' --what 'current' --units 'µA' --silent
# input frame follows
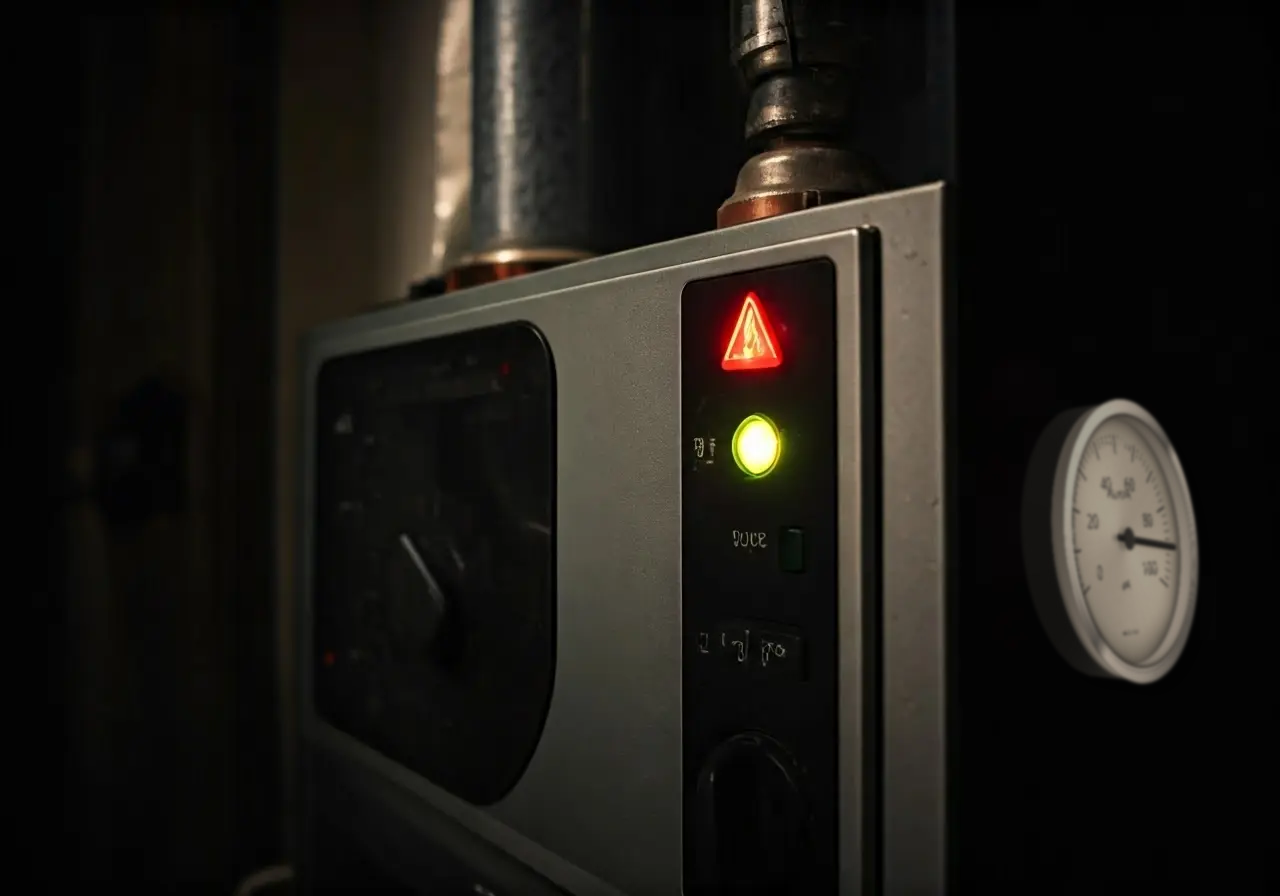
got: 90 µA
